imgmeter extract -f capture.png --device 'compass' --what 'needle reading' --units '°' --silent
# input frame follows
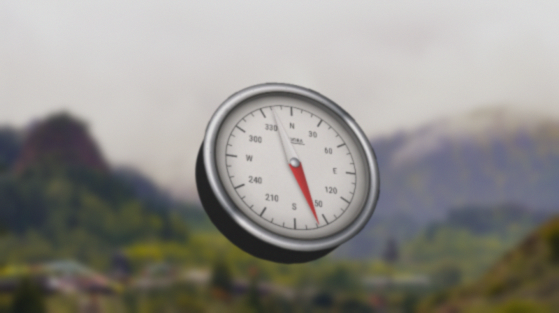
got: 160 °
